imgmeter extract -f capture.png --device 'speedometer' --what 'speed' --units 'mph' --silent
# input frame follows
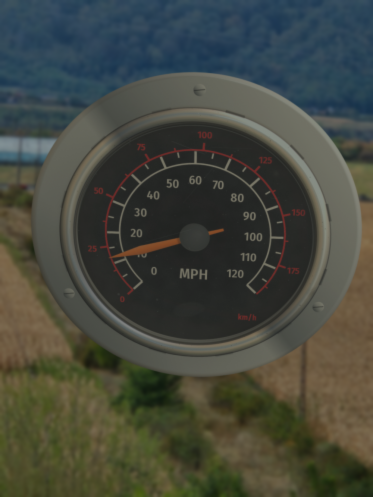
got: 12.5 mph
